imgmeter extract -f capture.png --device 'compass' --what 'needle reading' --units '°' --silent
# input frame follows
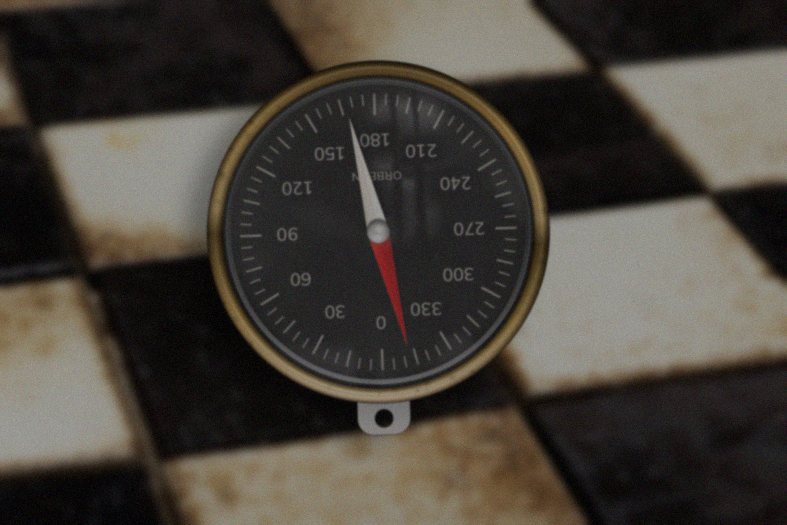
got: 347.5 °
